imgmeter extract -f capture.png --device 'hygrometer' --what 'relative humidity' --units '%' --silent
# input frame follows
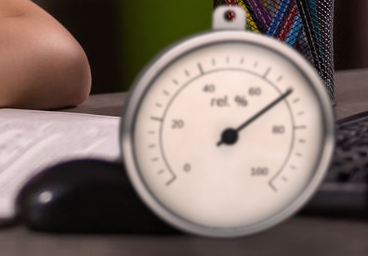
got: 68 %
